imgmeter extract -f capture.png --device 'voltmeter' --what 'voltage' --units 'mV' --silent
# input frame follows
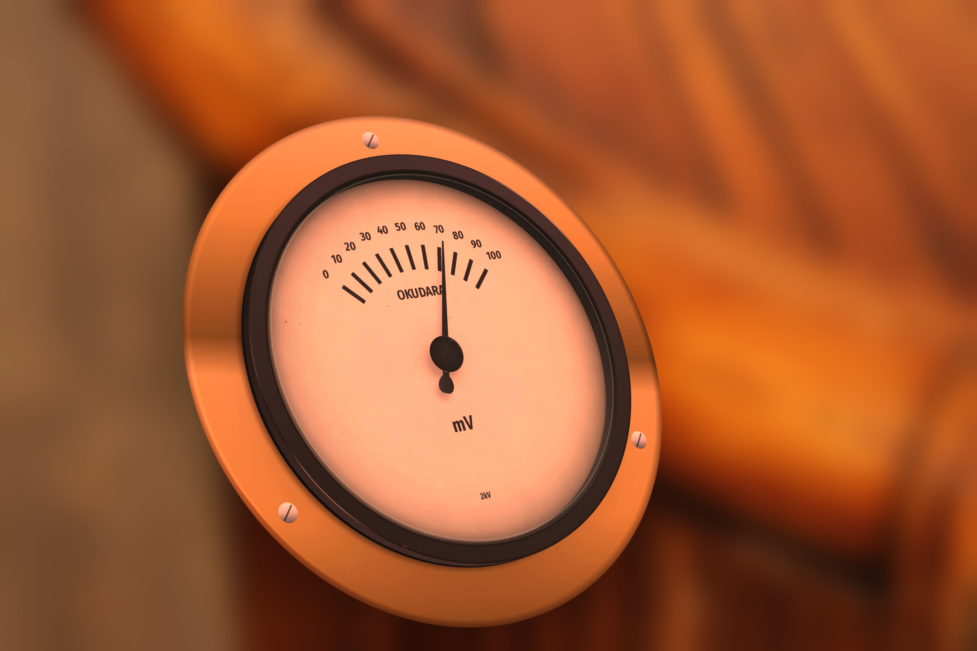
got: 70 mV
